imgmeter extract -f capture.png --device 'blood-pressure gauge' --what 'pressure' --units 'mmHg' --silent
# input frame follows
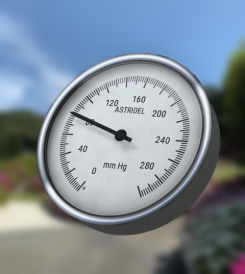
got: 80 mmHg
